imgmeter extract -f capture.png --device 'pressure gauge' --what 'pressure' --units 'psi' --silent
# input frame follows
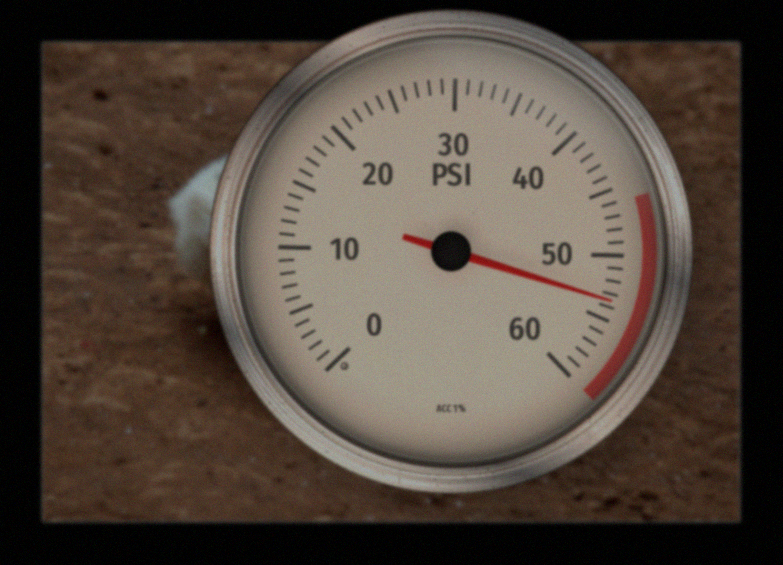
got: 53.5 psi
